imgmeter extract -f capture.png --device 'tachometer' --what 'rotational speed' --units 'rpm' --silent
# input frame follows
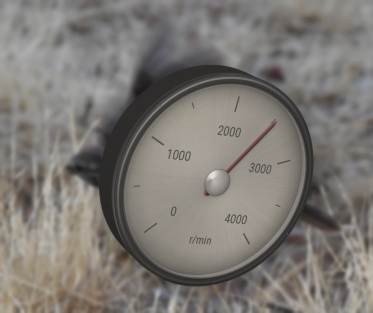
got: 2500 rpm
